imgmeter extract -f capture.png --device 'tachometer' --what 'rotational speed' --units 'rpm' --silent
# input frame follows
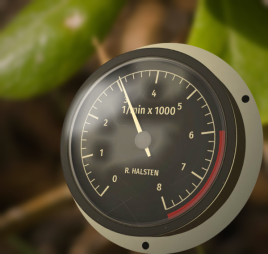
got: 3100 rpm
